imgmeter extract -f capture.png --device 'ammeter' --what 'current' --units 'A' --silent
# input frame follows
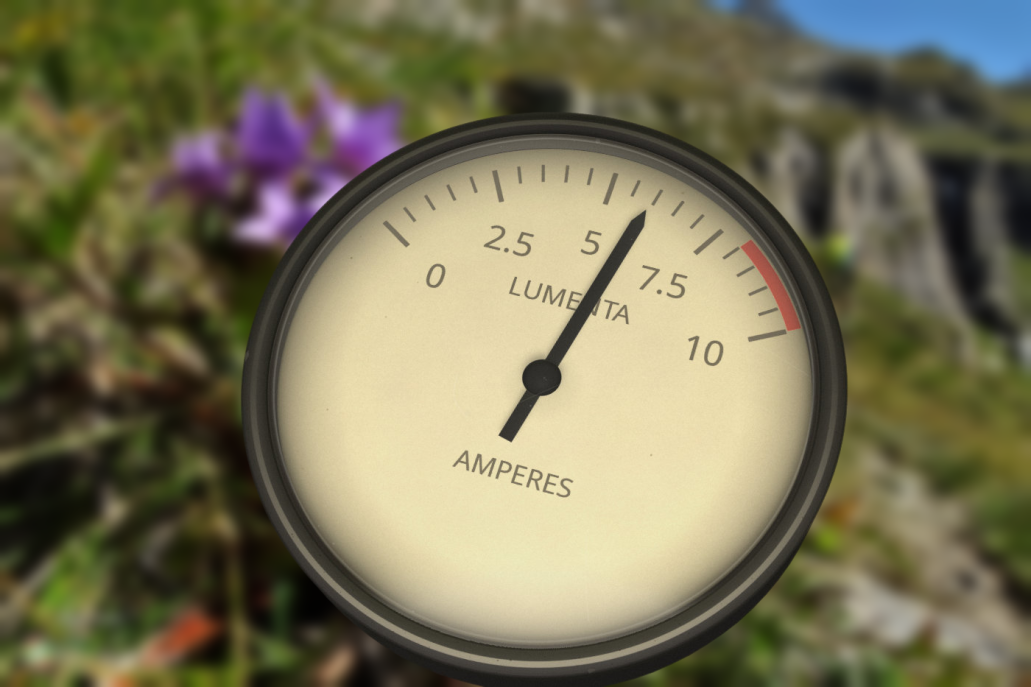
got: 6 A
